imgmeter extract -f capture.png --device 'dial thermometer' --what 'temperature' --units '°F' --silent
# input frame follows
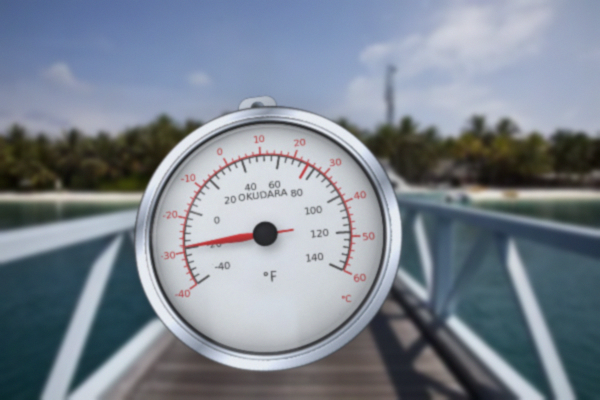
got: -20 °F
